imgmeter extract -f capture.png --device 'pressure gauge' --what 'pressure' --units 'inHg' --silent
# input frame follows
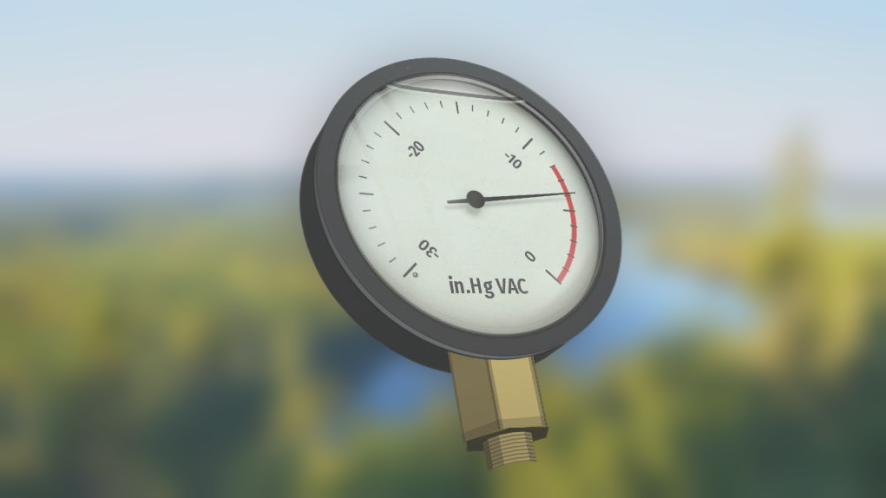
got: -6 inHg
